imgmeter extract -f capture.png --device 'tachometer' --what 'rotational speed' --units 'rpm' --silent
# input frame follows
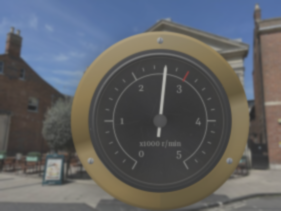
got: 2600 rpm
